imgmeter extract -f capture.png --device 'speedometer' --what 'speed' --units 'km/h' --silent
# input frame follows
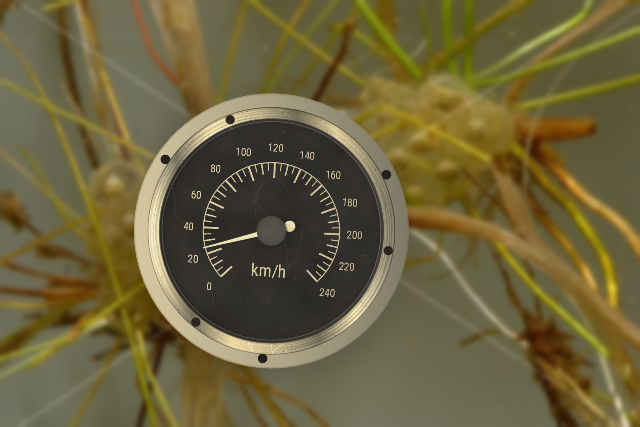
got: 25 km/h
